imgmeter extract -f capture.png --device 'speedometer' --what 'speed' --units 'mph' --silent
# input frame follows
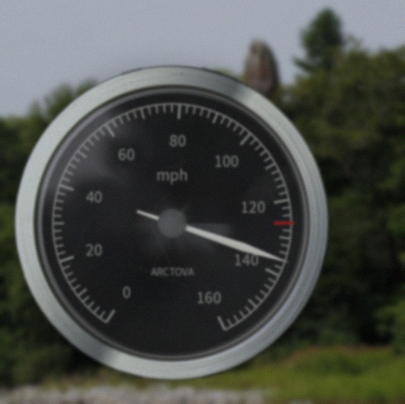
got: 136 mph
